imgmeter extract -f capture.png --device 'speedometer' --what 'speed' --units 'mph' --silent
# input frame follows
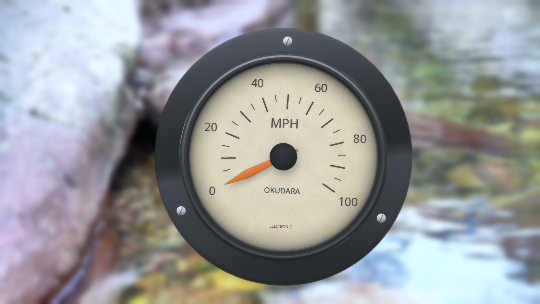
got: 0 mph
